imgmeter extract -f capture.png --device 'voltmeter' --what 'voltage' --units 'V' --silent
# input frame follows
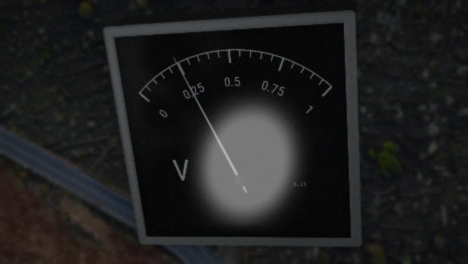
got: 0.25 V
